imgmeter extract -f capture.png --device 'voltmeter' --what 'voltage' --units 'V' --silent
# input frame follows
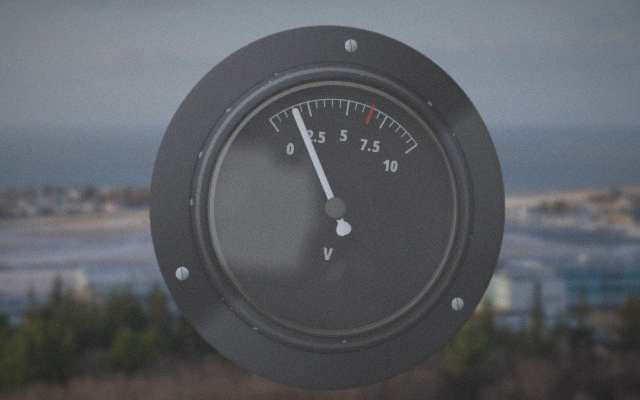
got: 1.5 V
